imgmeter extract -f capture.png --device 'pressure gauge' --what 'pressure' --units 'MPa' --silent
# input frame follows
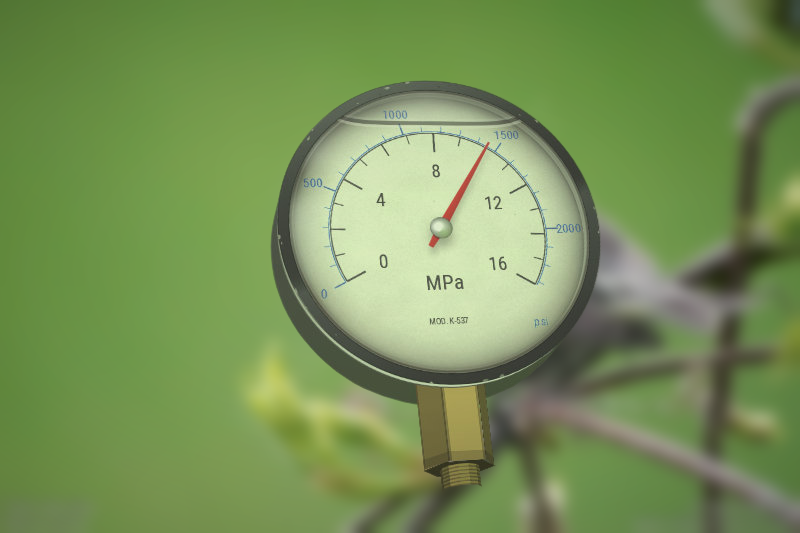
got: 10 MPa
